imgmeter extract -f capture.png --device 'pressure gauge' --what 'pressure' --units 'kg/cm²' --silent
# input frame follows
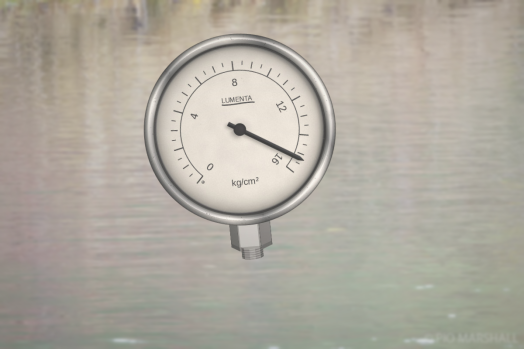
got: 15.25 kg/cm²
